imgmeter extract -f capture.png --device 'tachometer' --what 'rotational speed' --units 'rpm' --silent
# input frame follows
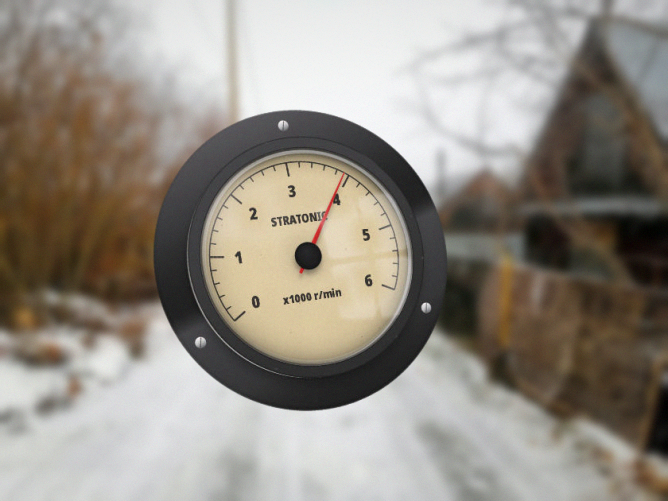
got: 3900 rpm
